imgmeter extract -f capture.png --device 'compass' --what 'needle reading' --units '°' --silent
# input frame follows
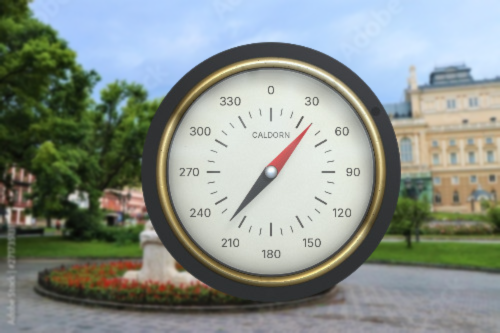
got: 40 °
